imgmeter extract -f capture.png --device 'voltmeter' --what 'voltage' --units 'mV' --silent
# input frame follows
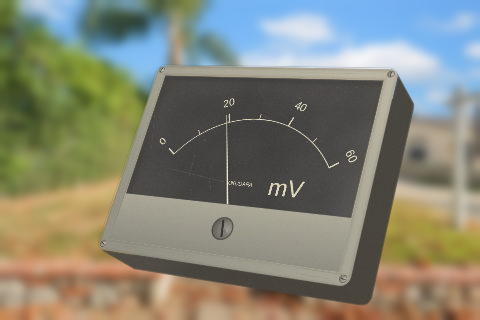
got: 20 mV
